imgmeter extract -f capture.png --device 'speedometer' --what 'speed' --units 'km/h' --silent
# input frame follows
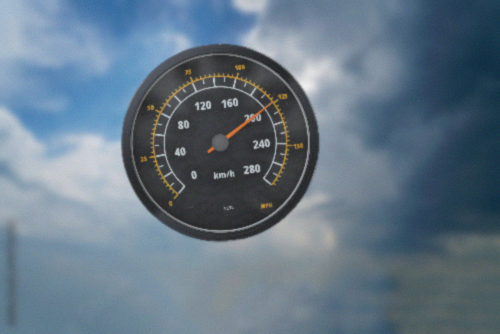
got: 200 km/h
